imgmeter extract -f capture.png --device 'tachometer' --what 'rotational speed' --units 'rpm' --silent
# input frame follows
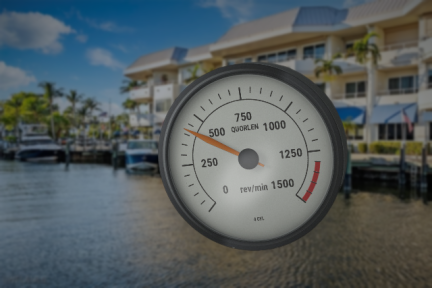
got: 425 rpm
